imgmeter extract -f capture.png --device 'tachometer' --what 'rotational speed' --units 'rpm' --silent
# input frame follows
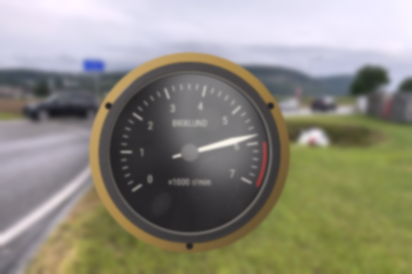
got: 5800 rpm
